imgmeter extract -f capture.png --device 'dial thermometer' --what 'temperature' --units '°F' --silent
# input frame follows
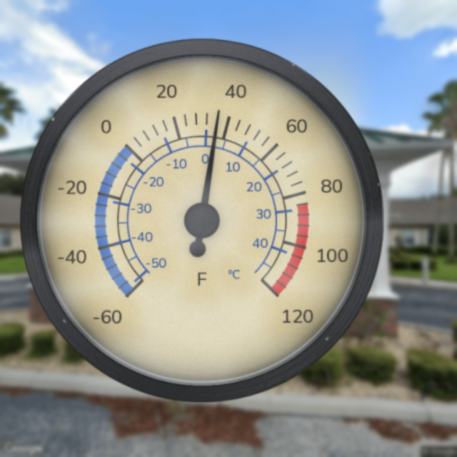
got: 36 °F
